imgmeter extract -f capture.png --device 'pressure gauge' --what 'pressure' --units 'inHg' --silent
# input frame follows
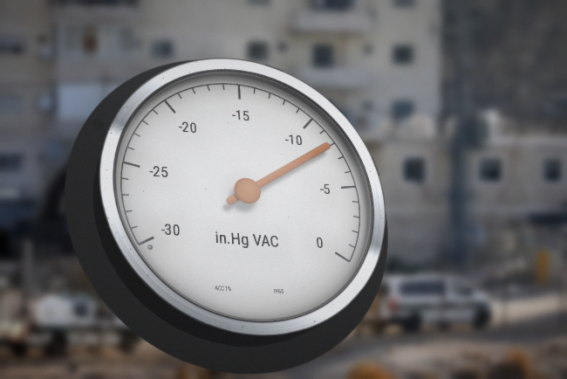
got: -8 inHg
